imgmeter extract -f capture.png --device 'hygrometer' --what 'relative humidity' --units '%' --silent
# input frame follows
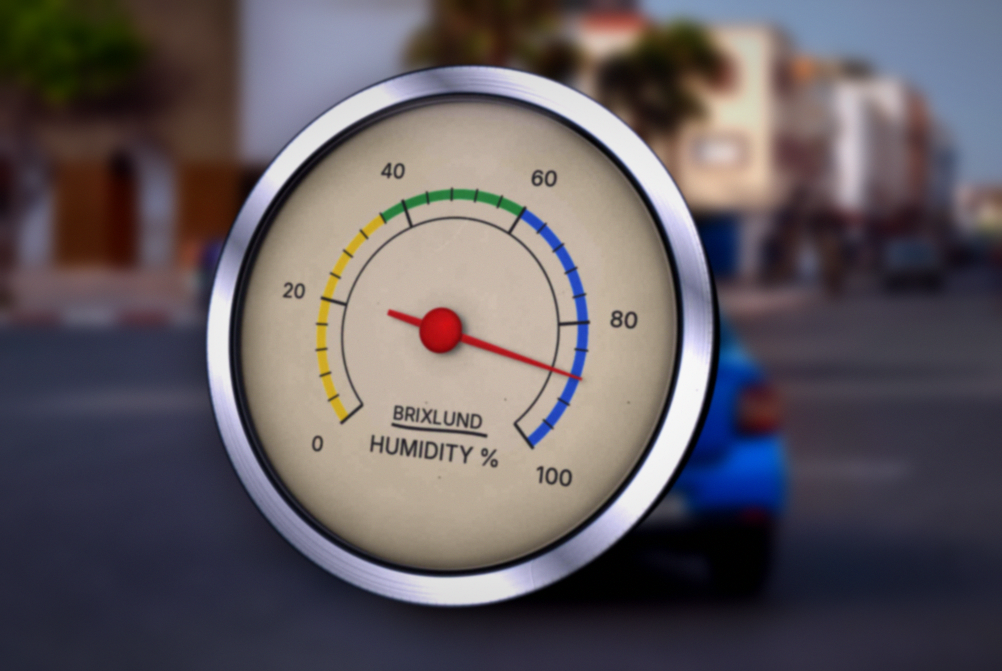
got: 88 %
